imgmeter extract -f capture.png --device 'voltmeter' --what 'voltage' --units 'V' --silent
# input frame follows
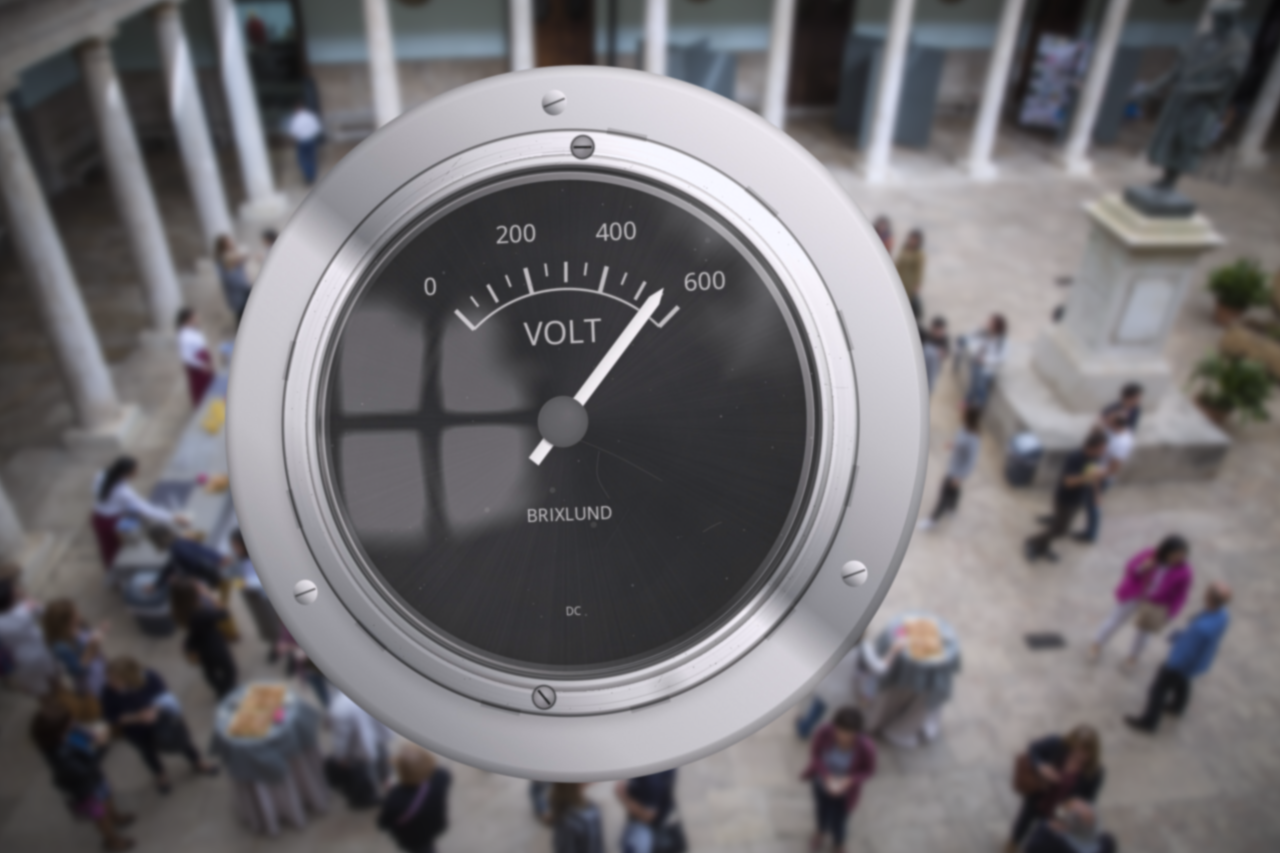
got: 550 V
